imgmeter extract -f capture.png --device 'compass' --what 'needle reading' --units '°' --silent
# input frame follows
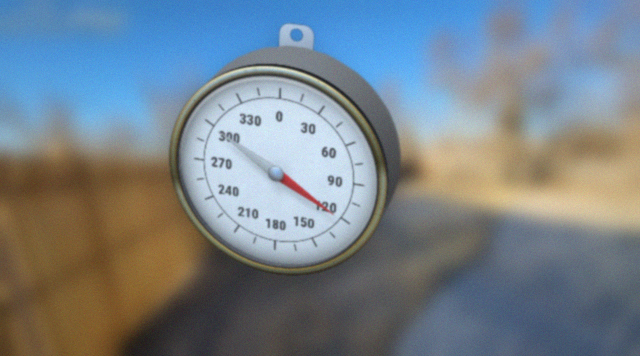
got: 120 °
